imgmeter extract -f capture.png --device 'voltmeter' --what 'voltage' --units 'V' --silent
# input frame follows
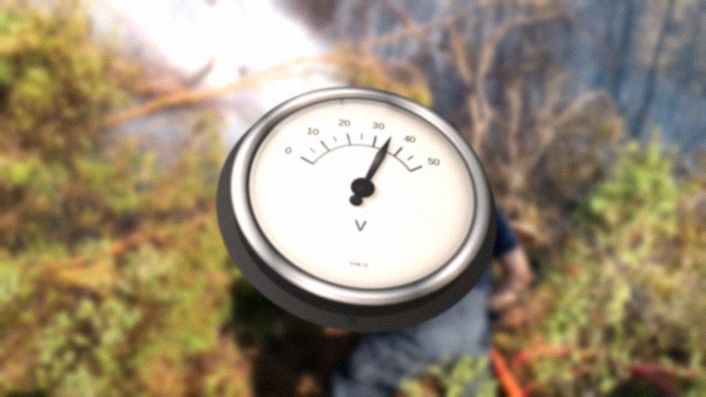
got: 35 V
